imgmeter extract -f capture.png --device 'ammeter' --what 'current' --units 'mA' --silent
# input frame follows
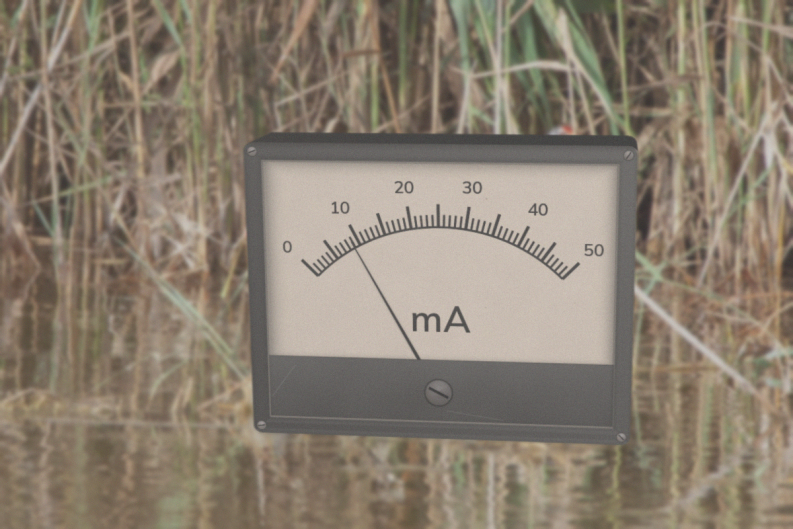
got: 9 mA
